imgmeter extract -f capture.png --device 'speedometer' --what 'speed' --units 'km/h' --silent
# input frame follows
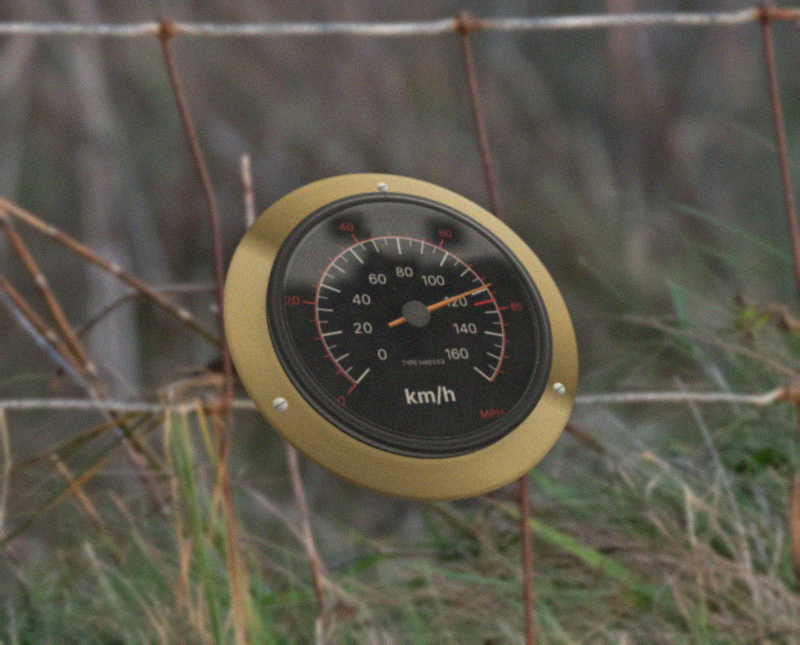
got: 120 km/h
